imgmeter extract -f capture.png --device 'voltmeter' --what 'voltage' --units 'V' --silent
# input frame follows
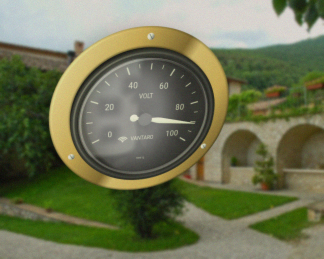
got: 90 V
